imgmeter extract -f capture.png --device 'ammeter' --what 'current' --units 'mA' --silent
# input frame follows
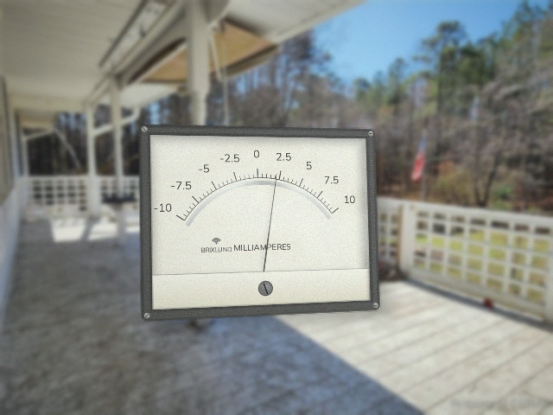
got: 2 mA
